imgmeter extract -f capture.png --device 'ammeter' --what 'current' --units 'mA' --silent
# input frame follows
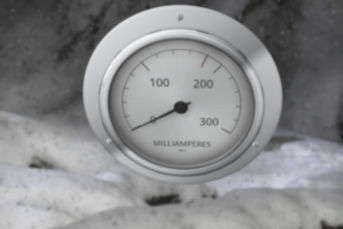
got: 0 mA
